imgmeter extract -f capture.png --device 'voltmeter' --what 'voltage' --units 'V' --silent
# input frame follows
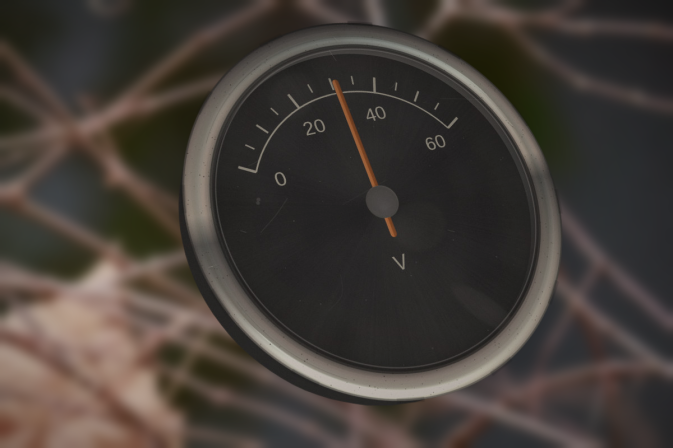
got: 30 V
